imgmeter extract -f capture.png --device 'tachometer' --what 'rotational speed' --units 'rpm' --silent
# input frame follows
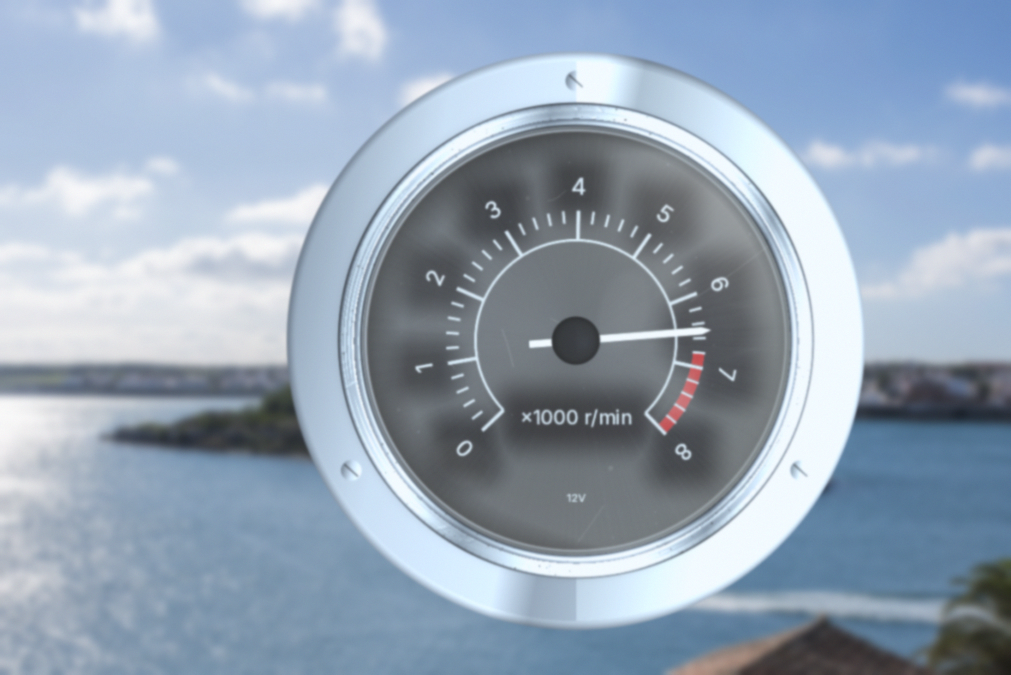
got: 6500 rpm
